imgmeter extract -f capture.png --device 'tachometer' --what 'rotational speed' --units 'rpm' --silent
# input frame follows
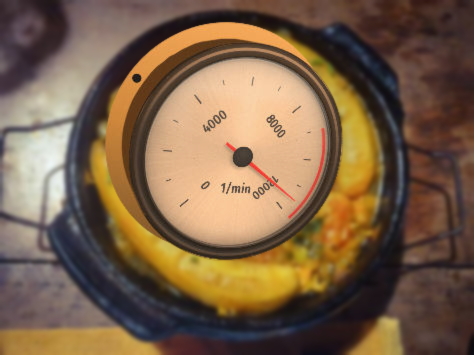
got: 11500 rpm
